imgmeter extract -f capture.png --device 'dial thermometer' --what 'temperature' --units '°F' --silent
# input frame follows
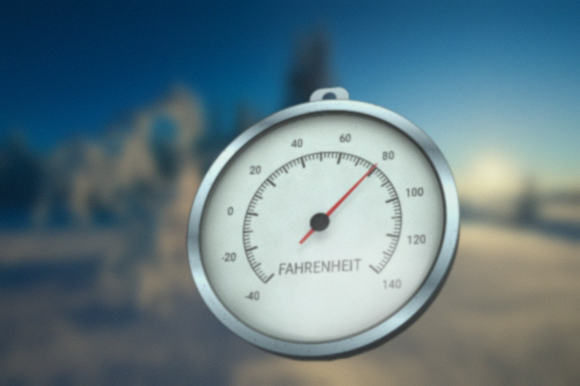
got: 80 °F
